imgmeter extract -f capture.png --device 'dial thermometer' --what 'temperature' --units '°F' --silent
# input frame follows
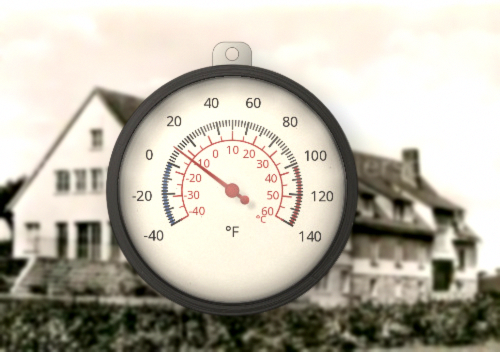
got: 10 °F
